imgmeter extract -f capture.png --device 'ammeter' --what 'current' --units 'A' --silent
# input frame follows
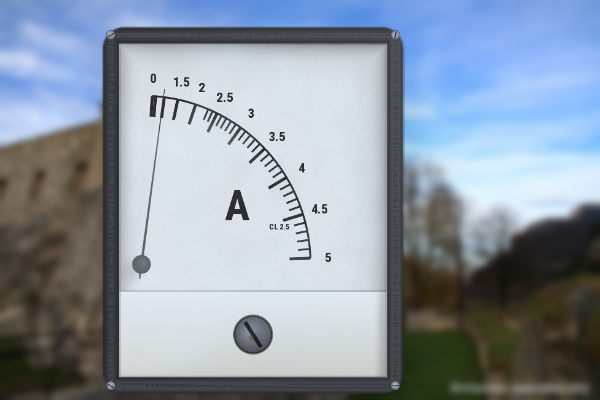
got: 1 A
